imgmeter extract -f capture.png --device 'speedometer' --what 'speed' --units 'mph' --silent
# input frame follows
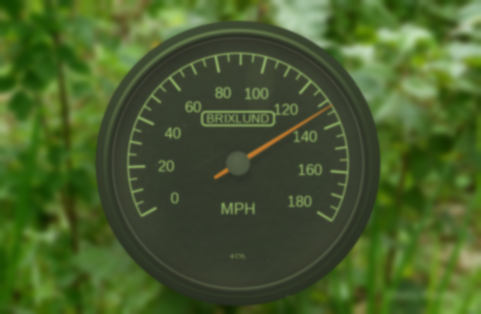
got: 132.5 mph
